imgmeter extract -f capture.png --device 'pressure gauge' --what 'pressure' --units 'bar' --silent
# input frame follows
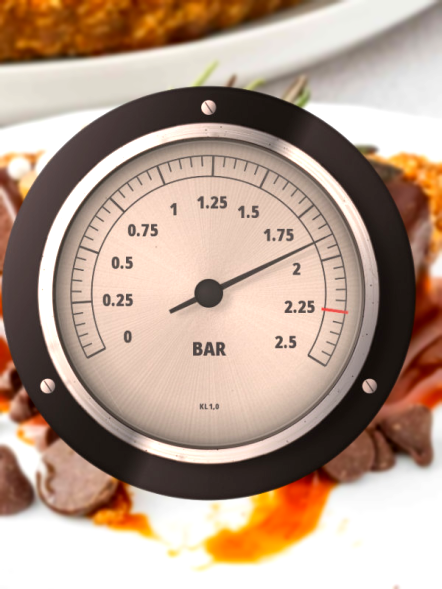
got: 1.9 bar
